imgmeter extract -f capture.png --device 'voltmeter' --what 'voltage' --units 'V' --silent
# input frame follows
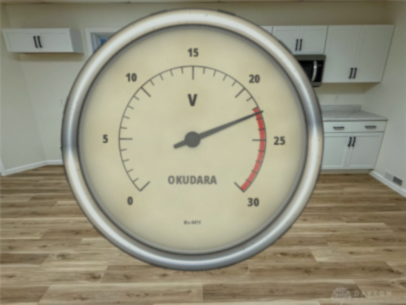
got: 22.5 V
